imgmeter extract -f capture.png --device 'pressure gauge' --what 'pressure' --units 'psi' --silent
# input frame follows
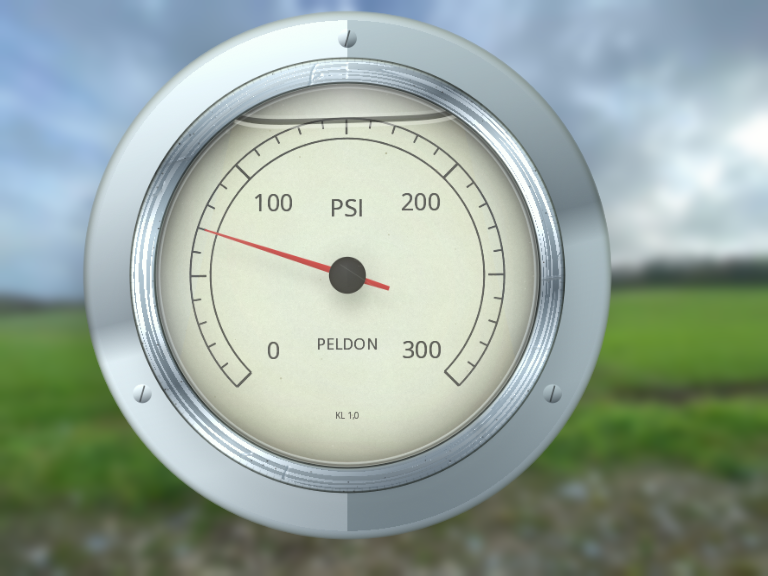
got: 70 psi
